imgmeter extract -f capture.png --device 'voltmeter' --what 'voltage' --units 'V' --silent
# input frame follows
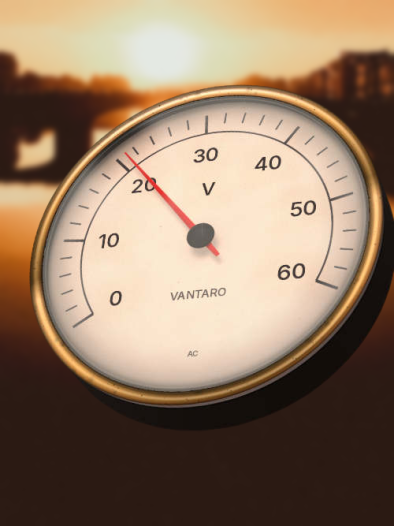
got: 21 V
